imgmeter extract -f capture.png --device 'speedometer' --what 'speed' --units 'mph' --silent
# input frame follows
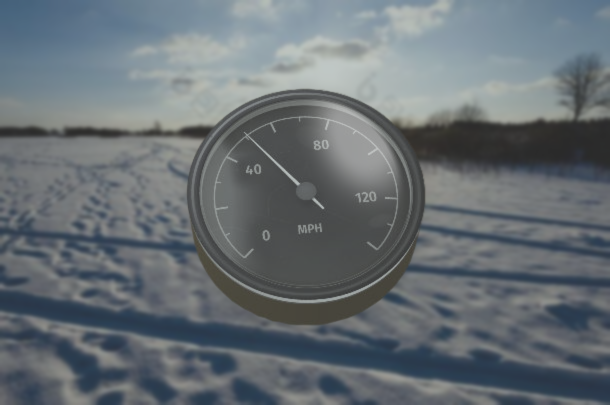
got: 50 mph
